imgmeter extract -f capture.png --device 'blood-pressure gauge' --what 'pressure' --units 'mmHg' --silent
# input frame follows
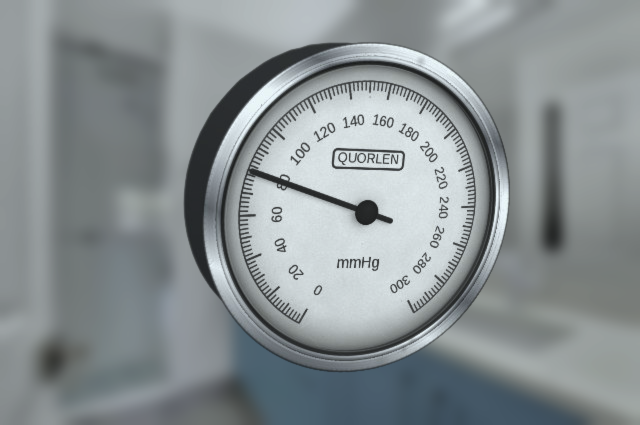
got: 80 mmHg
